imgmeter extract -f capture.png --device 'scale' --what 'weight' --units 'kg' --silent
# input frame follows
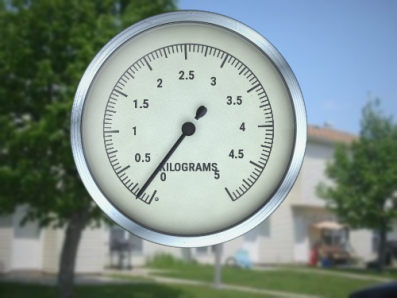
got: 0.15 kg
